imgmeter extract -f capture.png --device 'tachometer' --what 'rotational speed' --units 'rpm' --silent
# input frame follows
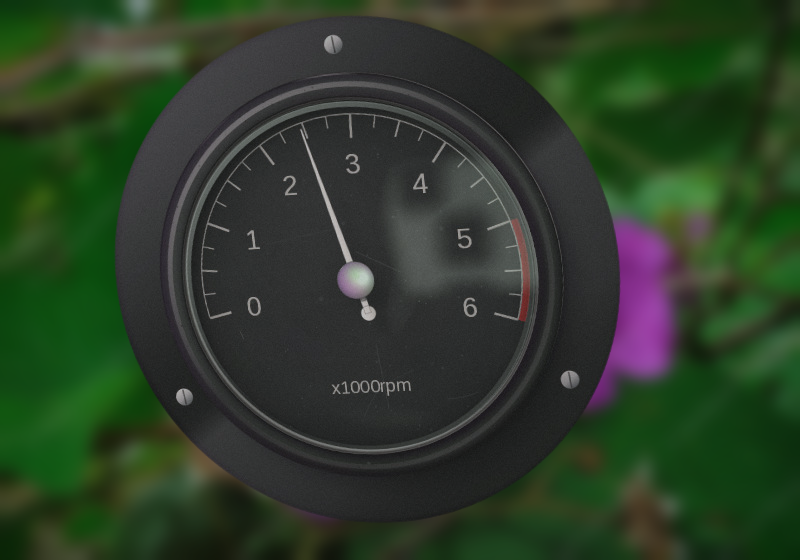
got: 2500 rpm
